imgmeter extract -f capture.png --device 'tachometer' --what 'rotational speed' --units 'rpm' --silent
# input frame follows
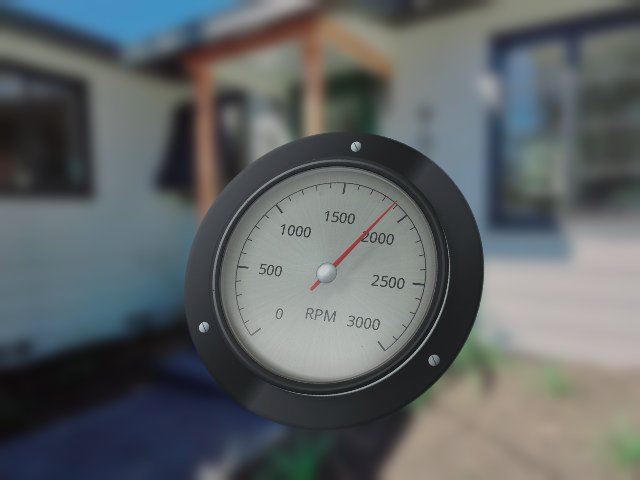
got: 1900 rpm
